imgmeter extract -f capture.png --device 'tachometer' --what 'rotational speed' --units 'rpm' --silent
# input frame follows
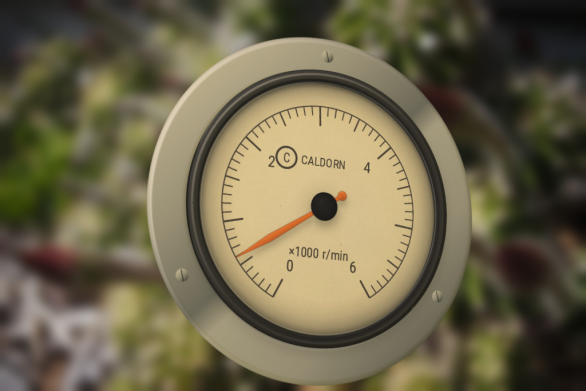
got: 600 rpm
